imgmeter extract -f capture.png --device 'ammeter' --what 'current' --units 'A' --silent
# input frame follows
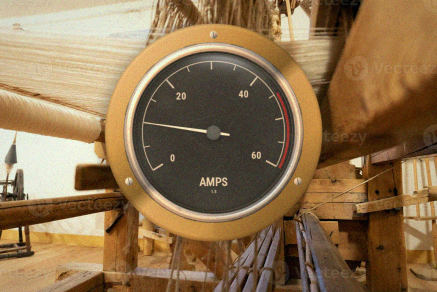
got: 10 A
